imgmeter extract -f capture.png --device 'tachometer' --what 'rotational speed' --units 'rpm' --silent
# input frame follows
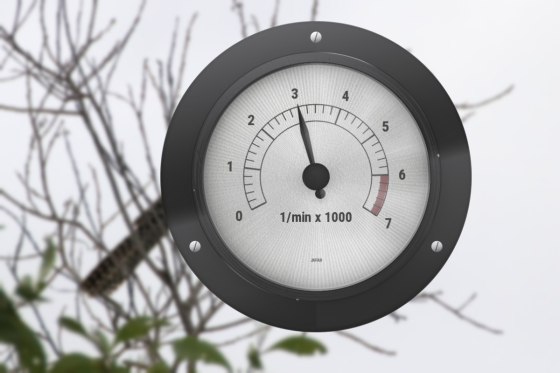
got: 3000 rpm
